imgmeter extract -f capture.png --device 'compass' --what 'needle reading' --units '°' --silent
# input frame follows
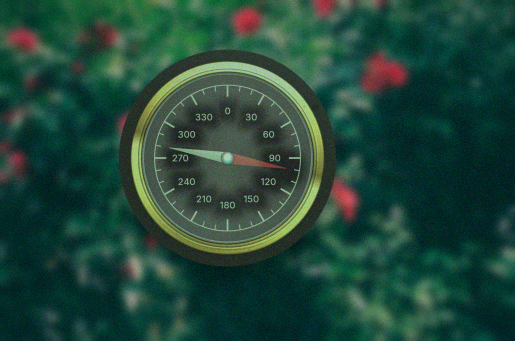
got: 100 °
